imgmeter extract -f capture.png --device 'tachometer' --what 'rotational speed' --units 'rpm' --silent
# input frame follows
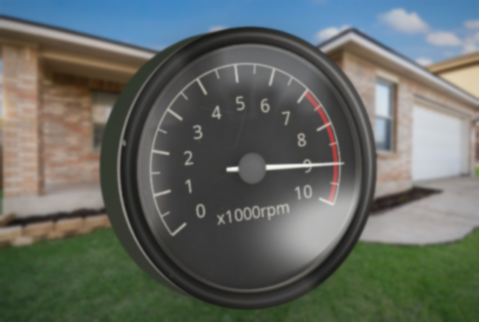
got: 9000 rpm
